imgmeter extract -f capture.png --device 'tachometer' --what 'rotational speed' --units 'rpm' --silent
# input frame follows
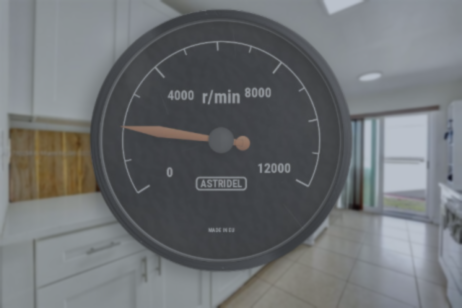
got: 2000 rpm
